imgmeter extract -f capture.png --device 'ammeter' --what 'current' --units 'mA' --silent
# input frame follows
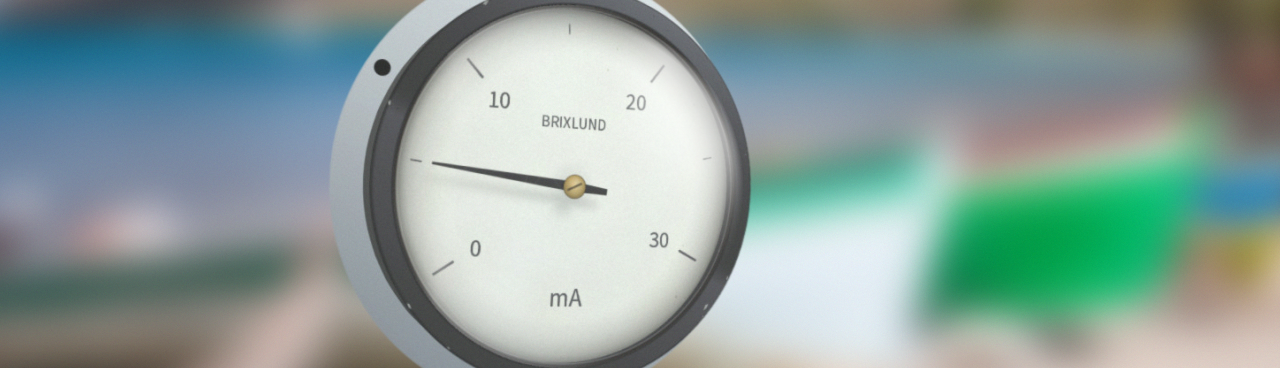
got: 5 mA
